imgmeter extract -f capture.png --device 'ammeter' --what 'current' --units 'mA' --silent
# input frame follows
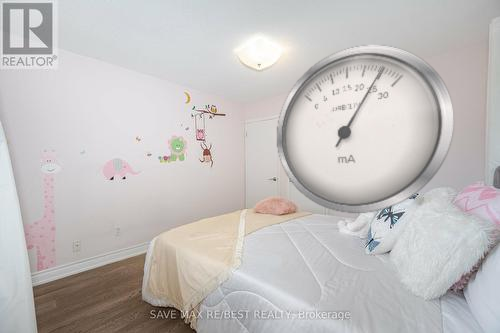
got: 25 mA
